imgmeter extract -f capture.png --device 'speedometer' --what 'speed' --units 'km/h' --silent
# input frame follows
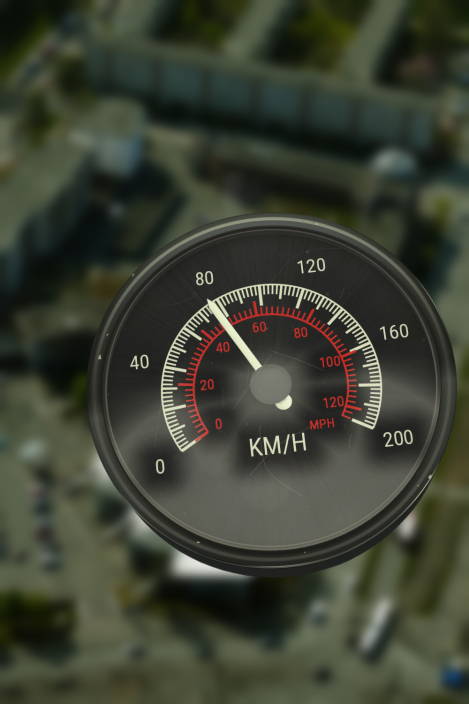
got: 76 km/h
